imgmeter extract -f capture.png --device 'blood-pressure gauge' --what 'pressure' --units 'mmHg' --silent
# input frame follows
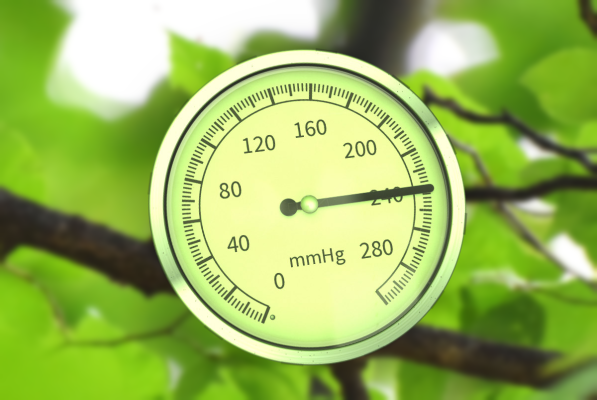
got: 240 mmHg
